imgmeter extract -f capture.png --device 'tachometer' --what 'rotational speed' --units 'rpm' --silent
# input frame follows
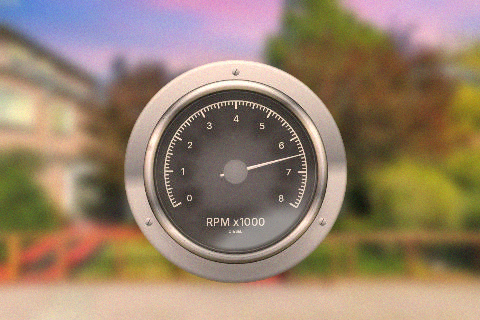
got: 6500 rpm
